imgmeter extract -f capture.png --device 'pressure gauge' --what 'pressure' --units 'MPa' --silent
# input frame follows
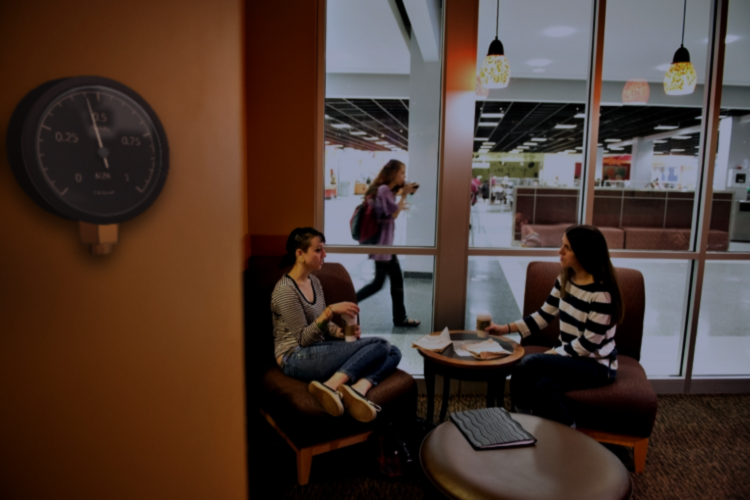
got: 0.45 MPa
